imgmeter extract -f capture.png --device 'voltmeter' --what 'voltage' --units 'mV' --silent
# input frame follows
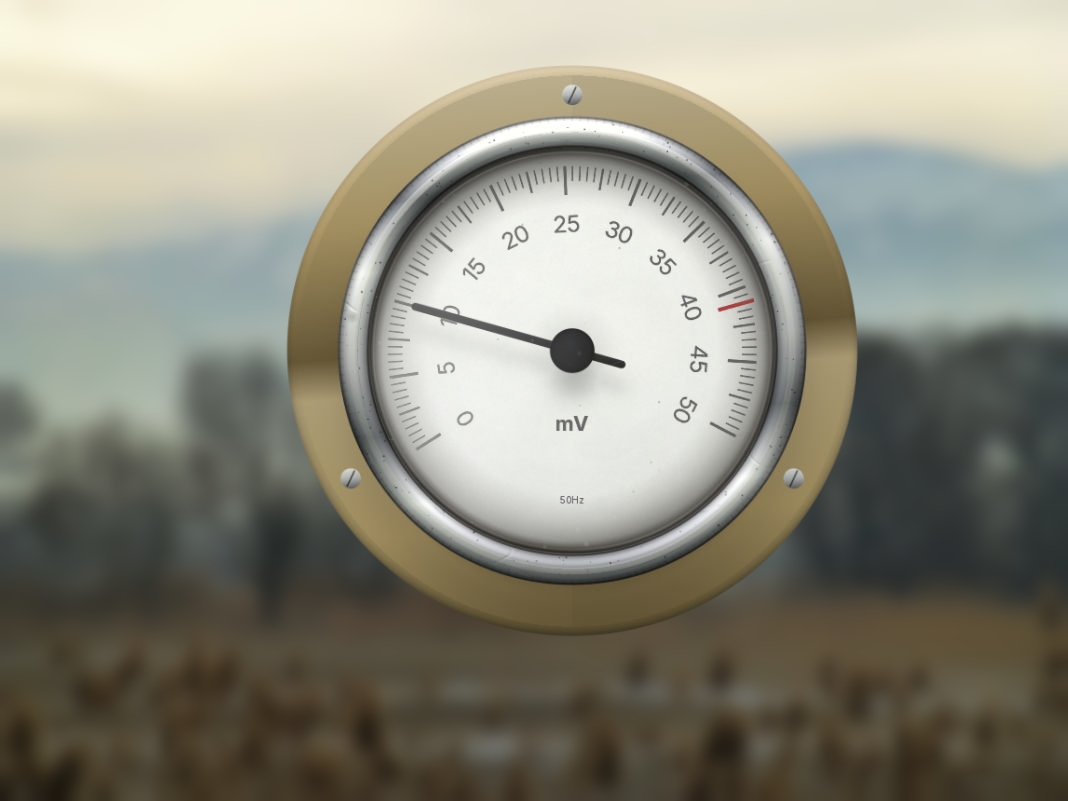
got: 10 mV
